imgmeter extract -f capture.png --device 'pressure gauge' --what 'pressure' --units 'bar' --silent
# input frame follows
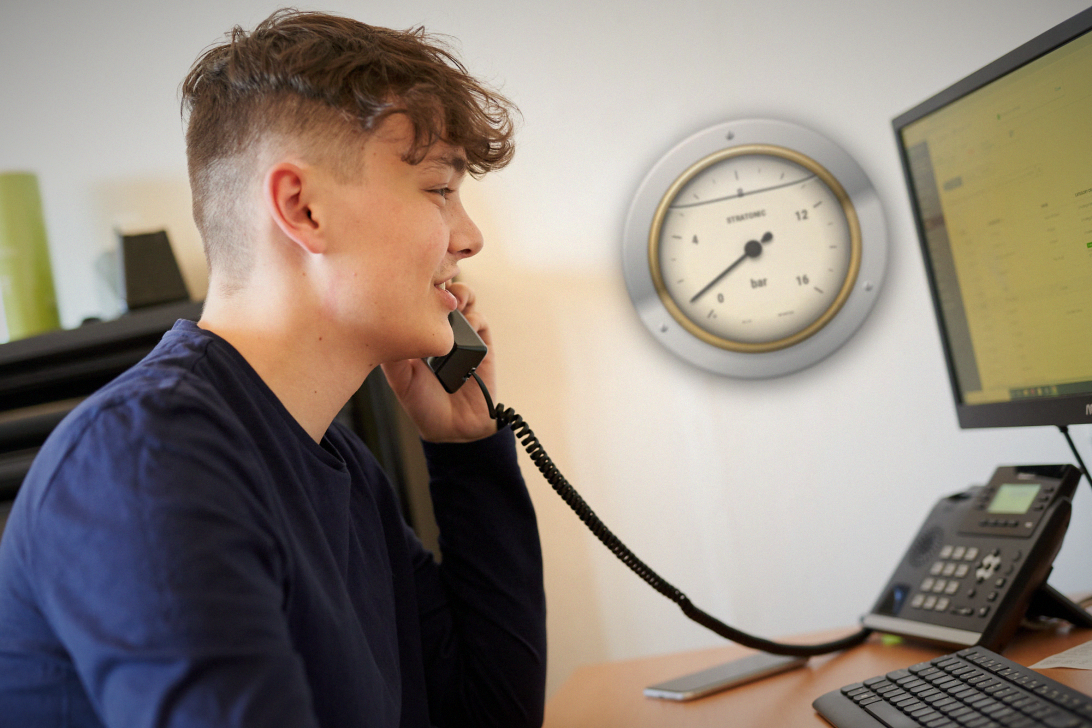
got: 1 bar
